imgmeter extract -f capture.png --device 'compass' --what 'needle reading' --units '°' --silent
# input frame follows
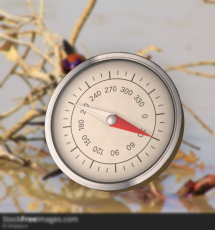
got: 30 °
